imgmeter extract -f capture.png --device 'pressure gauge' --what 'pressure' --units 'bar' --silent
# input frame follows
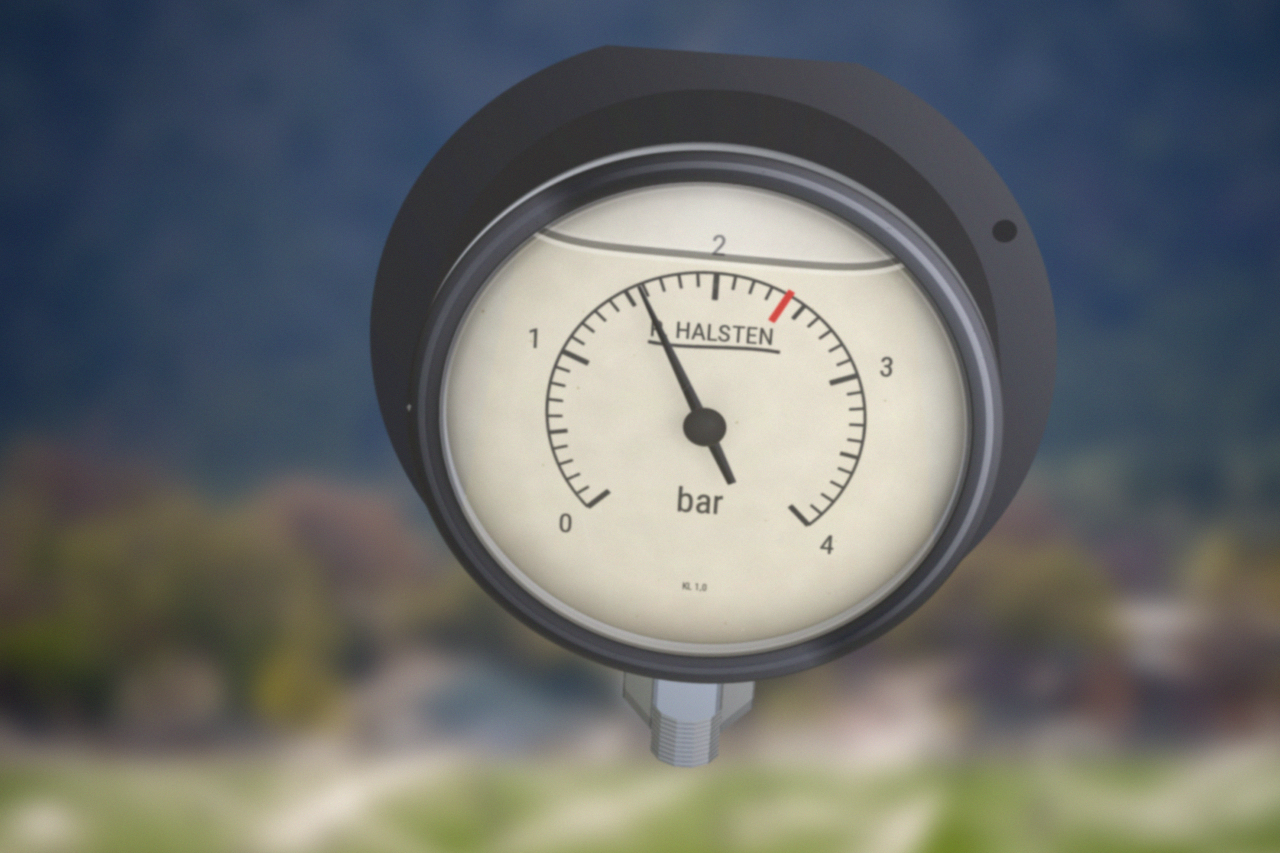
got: 1.6 bar
